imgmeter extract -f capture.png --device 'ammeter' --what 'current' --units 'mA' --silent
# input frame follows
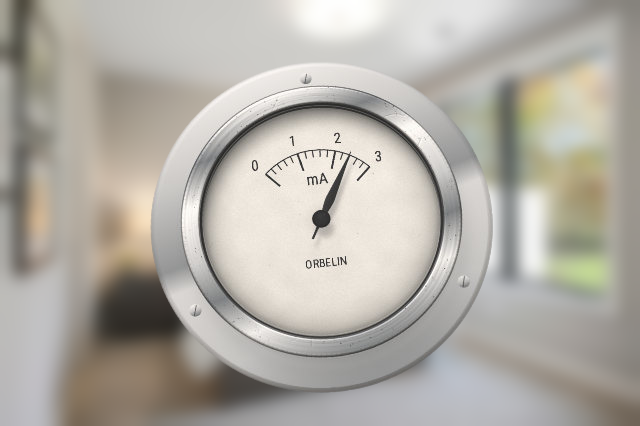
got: 2.4 mA
